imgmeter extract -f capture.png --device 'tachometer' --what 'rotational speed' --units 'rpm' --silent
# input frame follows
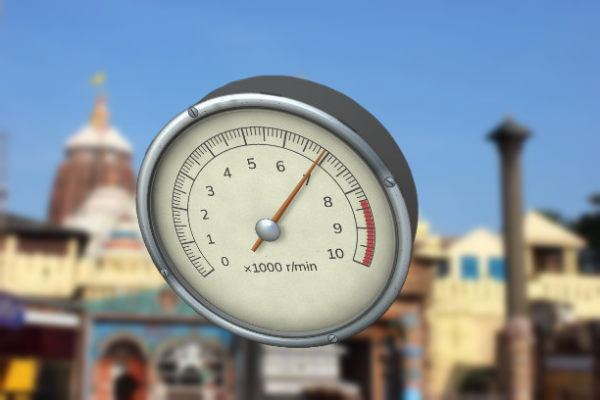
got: 6900 rpm
